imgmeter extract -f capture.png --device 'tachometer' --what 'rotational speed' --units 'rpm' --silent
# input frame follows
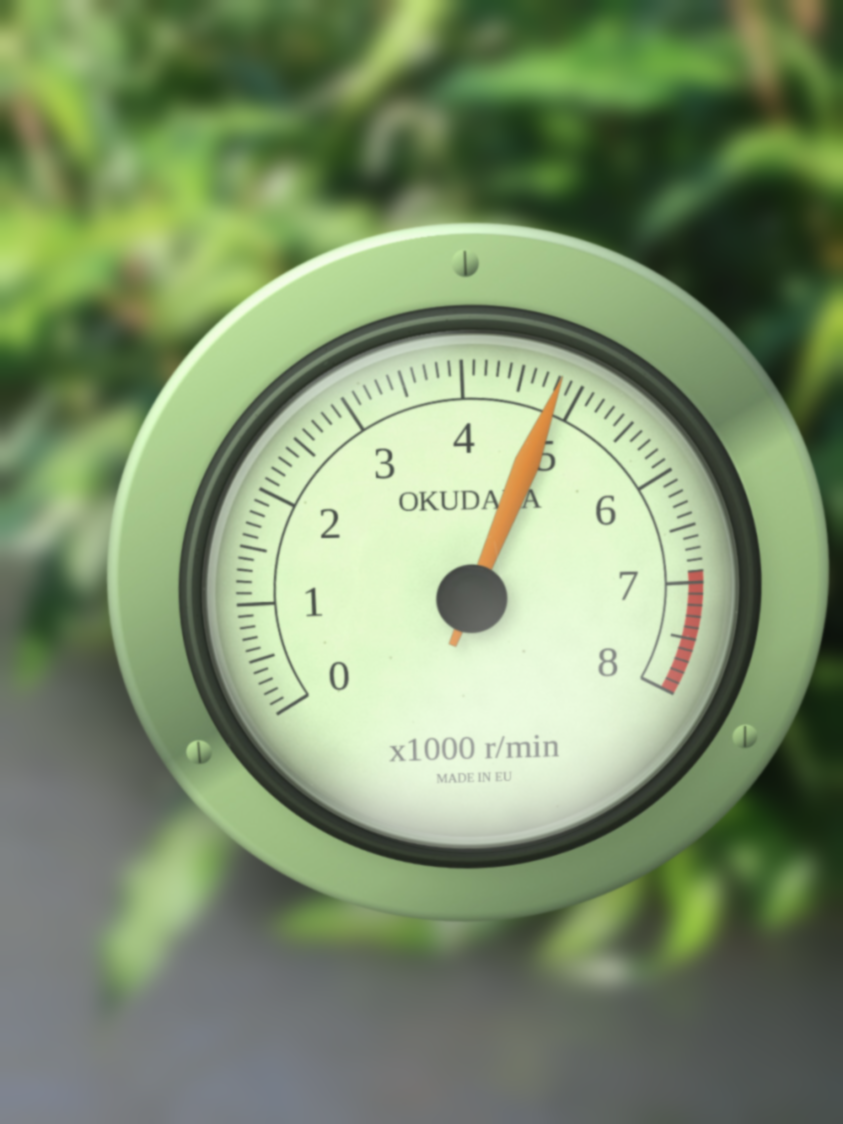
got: 4800 rpm
